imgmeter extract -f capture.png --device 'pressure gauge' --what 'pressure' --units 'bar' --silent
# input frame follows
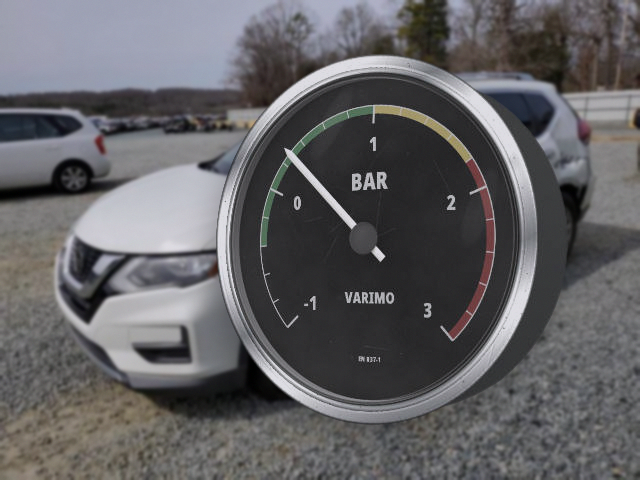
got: 0.3 bar
